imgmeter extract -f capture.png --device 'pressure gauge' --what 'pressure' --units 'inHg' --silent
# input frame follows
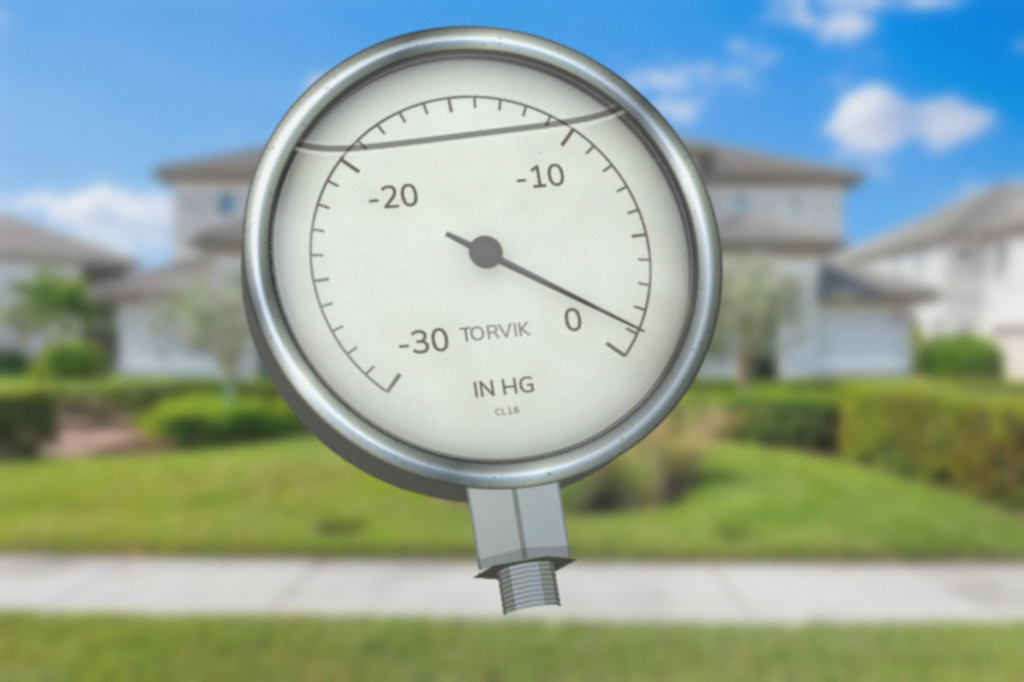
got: -1 inHg
